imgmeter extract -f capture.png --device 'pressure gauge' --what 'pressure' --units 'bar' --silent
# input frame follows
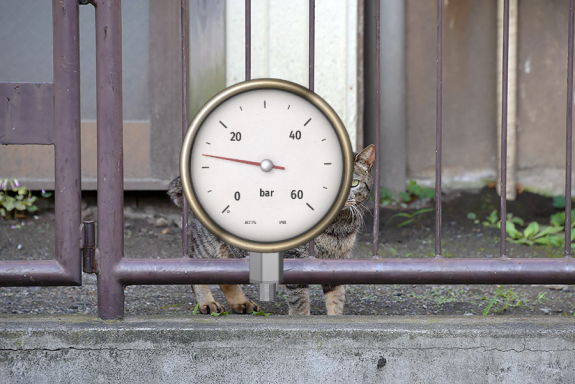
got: 12.5 bar
